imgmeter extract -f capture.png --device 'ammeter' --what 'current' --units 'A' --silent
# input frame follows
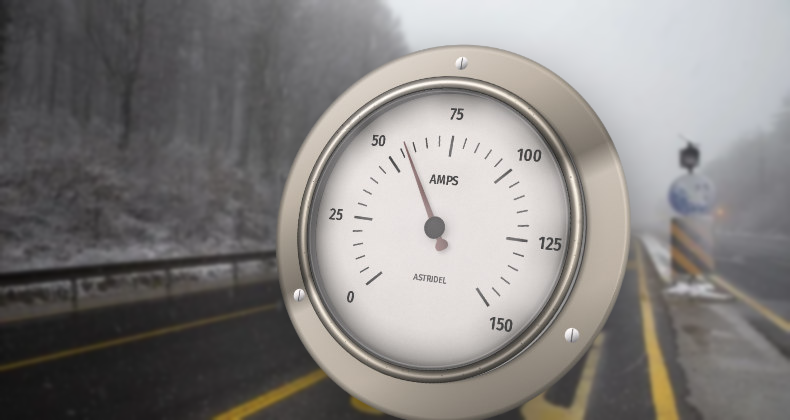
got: 57.5 A
